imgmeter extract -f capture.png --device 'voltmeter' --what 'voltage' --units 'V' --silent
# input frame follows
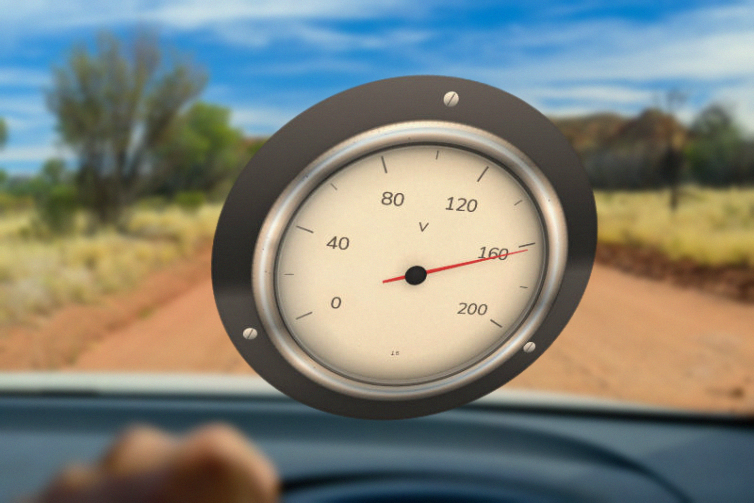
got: 160 V
